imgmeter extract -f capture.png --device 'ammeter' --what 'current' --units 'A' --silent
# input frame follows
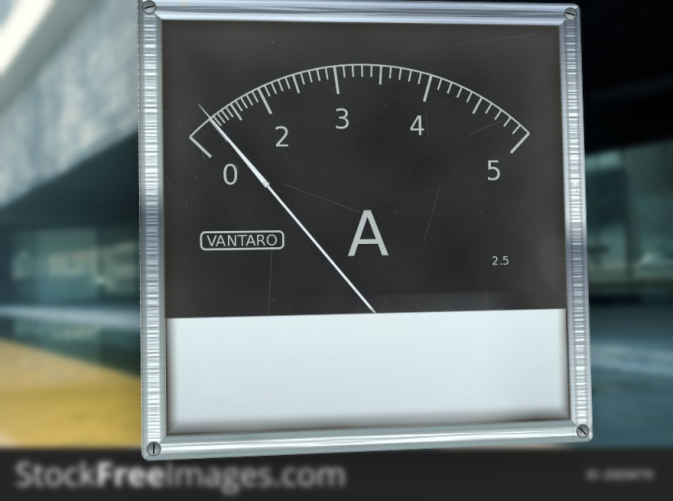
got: 1 A
